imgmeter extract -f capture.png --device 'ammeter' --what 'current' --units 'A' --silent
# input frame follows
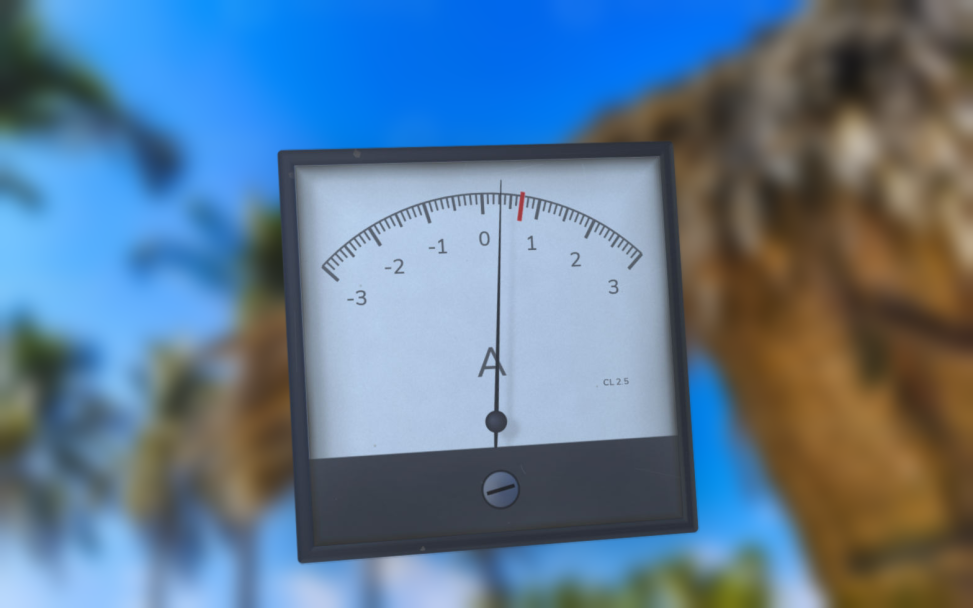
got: 0.3 A
